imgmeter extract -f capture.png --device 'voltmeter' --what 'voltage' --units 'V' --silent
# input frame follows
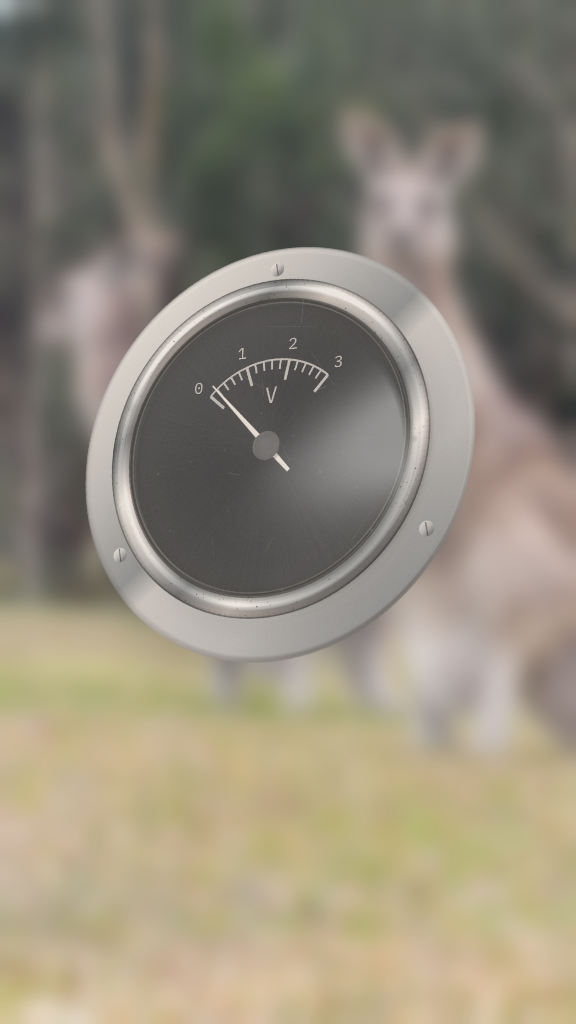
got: 0.2 V
